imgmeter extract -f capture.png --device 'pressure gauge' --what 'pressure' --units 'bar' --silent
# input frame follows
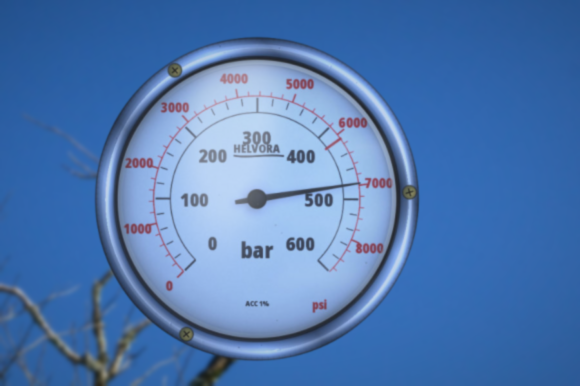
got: 480 bar
